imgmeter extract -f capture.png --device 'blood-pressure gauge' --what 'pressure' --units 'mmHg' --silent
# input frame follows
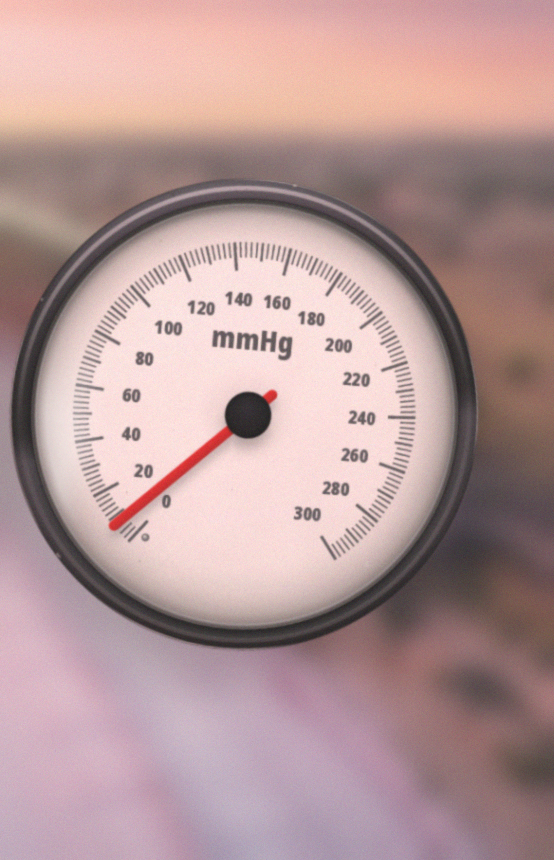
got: 8 mmHg
